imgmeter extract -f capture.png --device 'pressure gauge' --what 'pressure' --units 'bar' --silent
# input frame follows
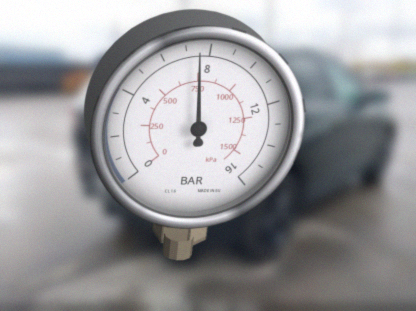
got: 7.5 bar
